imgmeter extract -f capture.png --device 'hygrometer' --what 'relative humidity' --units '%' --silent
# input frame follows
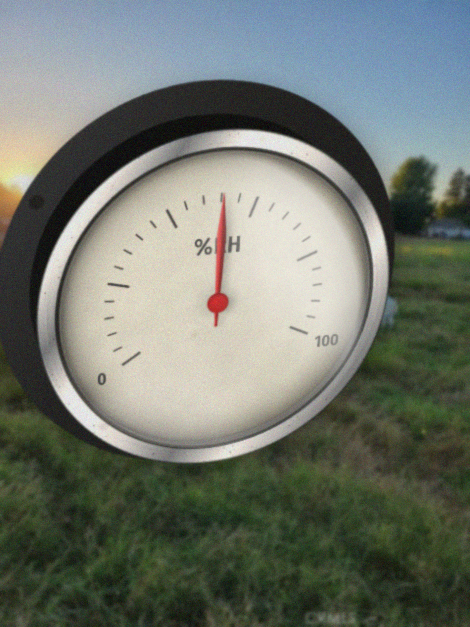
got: 52 %
